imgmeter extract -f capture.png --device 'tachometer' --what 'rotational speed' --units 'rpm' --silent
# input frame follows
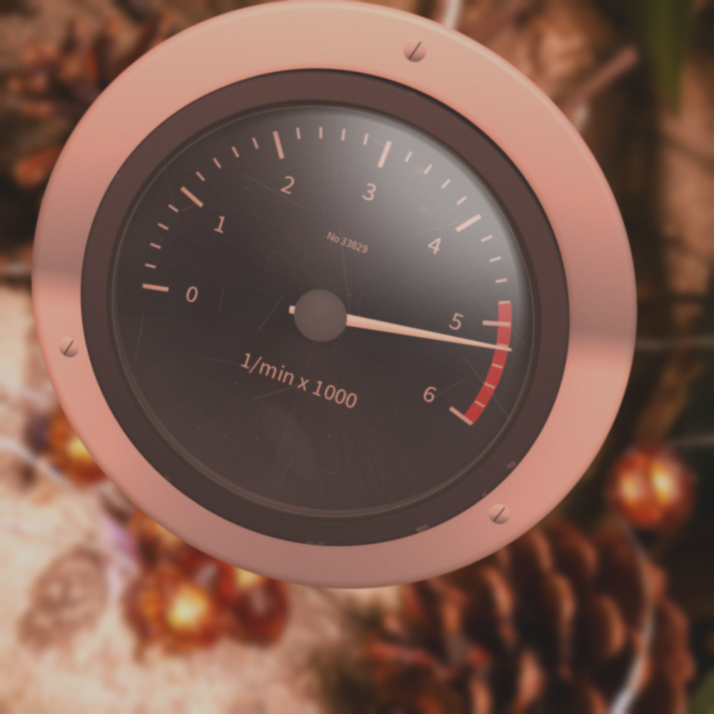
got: 5200 rpm
